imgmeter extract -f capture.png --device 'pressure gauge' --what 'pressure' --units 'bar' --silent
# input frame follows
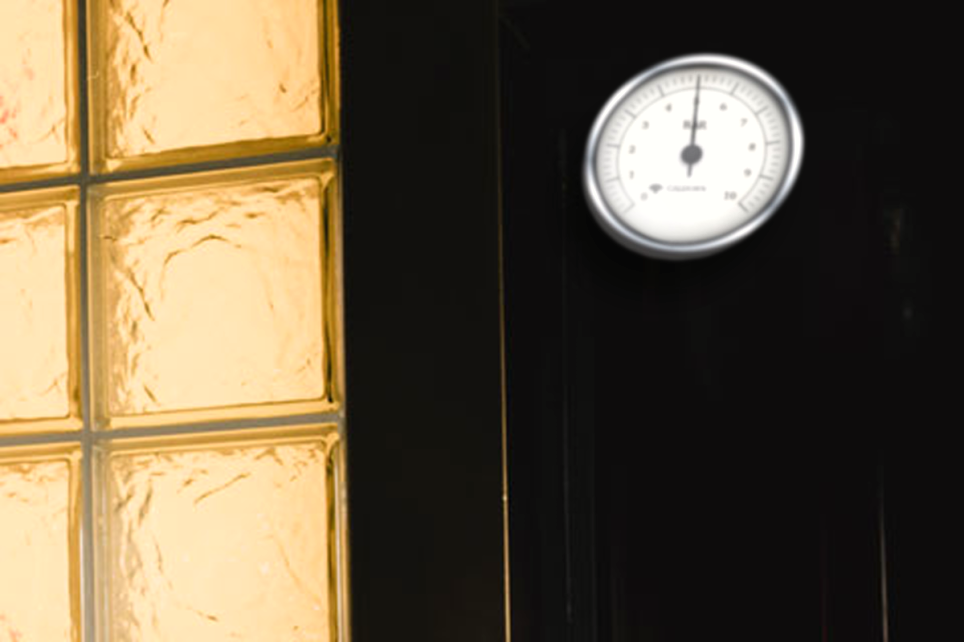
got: 5 bar
